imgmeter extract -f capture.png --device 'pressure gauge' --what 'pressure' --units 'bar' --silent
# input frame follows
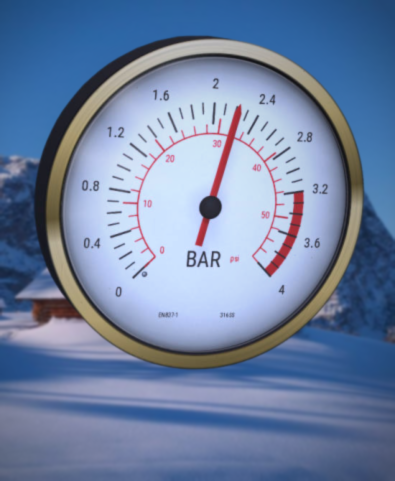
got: 2.2 bar
